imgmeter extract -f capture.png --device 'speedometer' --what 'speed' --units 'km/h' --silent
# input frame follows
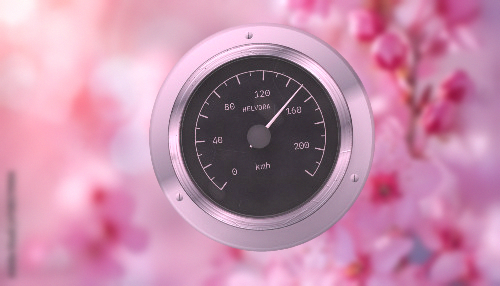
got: 150 km/h
